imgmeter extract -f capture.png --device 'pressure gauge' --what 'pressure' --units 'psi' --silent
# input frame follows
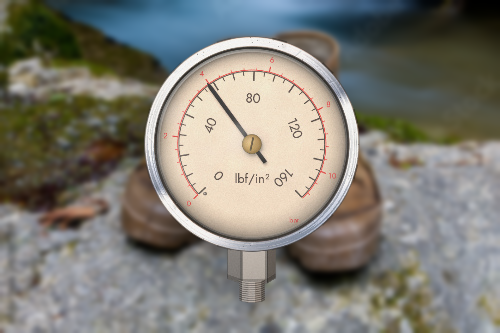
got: 57.5 psi
